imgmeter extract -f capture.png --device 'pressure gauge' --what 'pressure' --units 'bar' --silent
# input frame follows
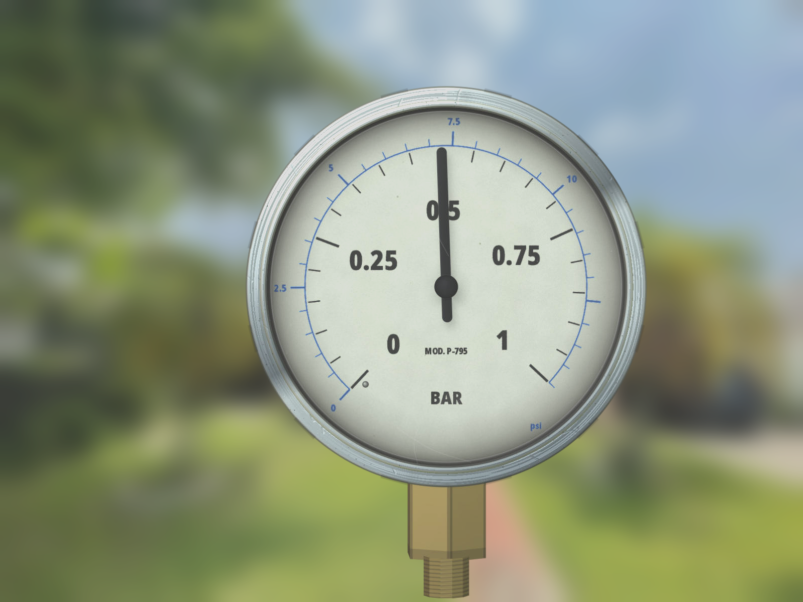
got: 0.5 bar
